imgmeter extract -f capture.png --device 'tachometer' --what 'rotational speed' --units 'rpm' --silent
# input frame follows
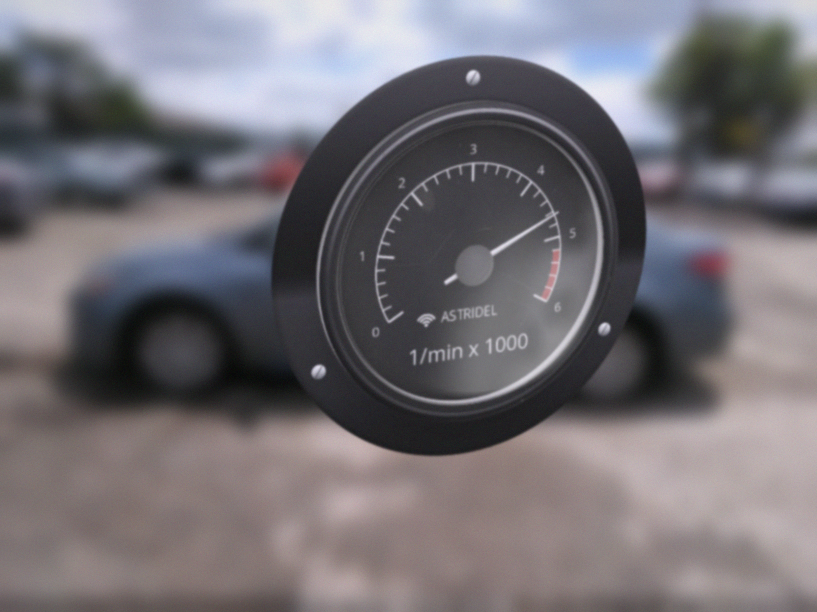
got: 4600 rpm
